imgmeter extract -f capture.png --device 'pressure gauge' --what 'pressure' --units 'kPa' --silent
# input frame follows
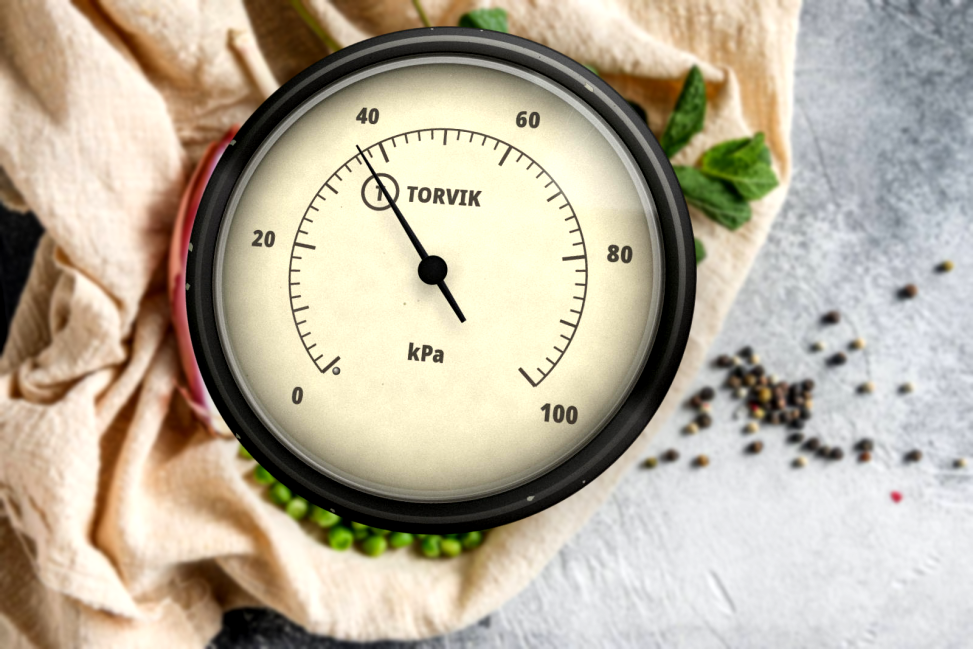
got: 37 kPa
